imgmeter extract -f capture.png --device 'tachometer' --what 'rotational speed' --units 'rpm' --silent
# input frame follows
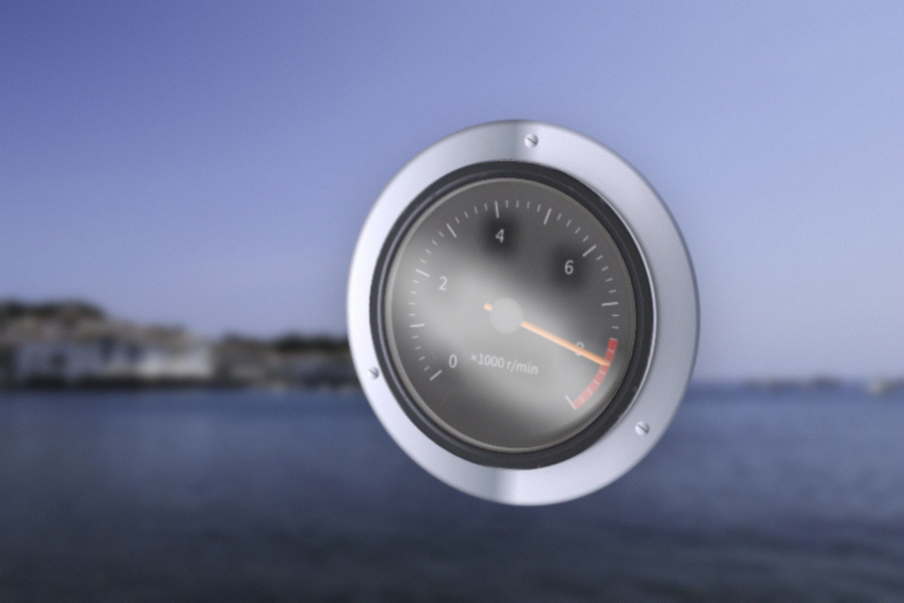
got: 8000 rpm
